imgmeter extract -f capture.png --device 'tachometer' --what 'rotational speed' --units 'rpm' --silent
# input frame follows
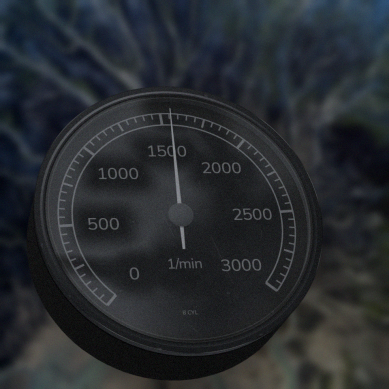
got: 1550 rpm
